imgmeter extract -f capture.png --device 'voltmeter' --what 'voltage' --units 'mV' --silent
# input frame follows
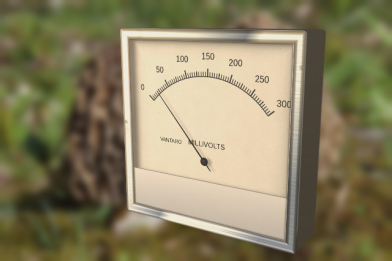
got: 25 mV
